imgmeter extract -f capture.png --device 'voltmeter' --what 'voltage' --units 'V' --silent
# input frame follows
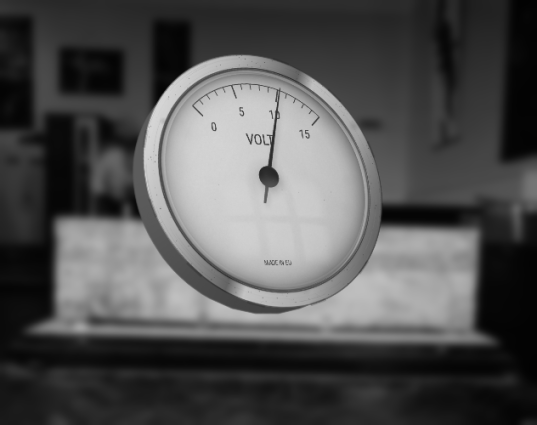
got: 10 V
